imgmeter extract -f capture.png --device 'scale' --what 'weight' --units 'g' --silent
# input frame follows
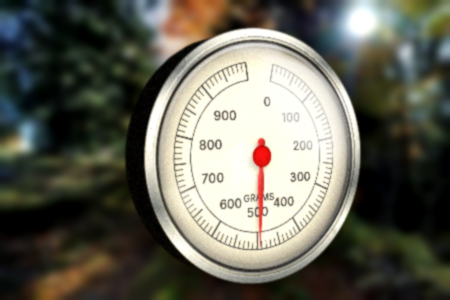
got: 500 g
